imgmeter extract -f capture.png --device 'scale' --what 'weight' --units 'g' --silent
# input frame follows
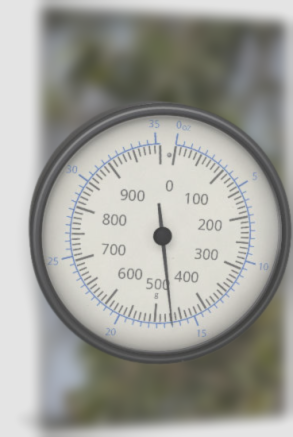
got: 470 g
